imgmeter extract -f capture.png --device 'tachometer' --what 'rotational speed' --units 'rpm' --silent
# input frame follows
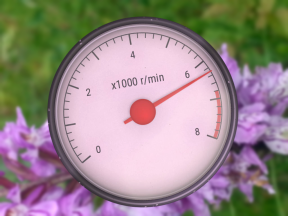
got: 6300 rpm
